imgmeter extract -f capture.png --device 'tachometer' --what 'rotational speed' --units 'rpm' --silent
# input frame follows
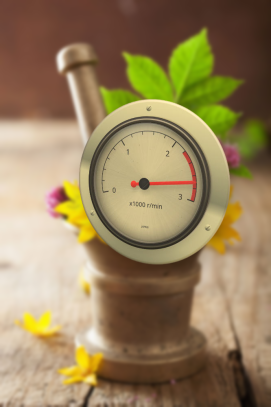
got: 2700 rpm
